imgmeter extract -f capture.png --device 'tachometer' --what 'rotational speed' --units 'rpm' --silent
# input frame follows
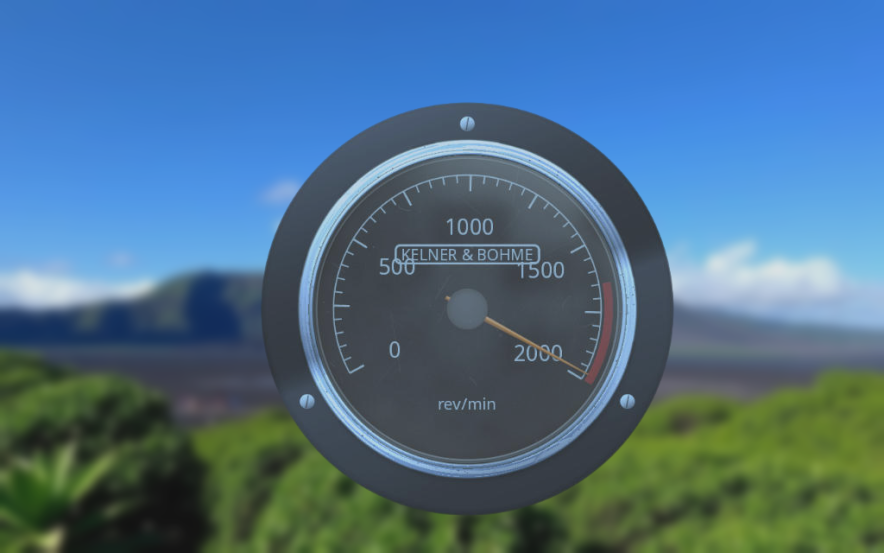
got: 1975 rpm
